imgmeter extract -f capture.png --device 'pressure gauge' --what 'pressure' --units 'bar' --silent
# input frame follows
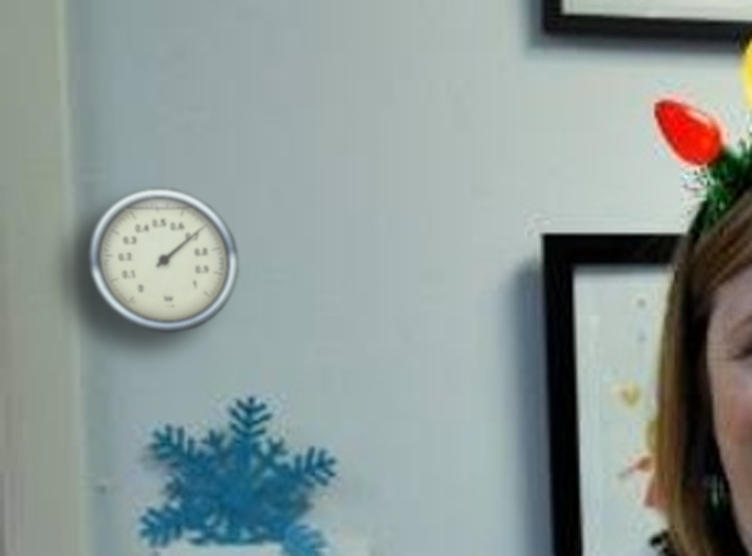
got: 0.7 bar
